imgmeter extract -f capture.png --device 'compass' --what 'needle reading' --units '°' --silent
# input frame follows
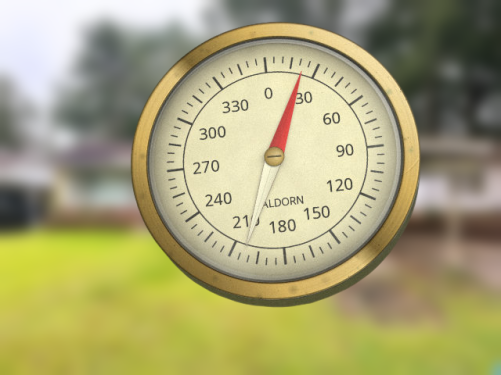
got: 22.5 °
